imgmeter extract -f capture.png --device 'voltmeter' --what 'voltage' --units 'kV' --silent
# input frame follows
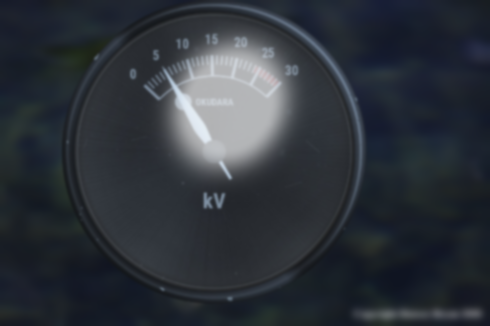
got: 5 kV
